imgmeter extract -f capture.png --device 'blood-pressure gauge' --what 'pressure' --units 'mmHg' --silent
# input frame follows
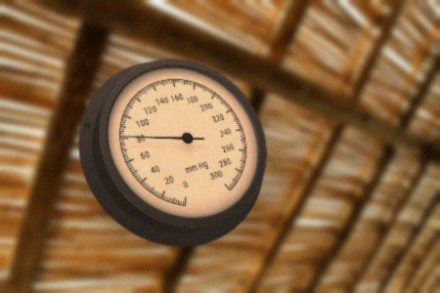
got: 80 mmHg
